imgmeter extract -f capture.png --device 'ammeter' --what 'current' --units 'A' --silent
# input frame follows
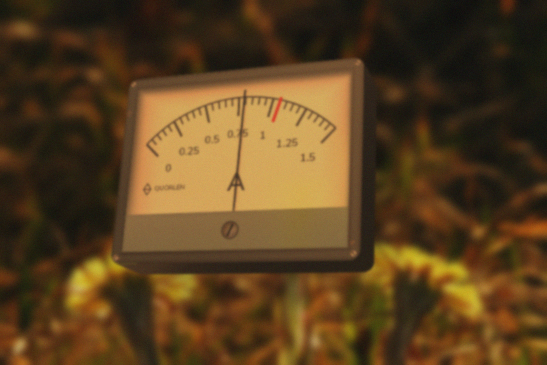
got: 0.8 A
